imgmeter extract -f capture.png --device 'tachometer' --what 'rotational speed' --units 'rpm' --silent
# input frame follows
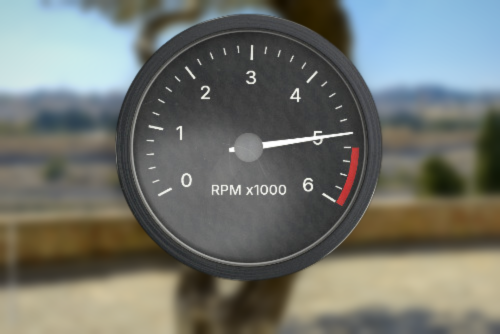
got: 5000 rpm
